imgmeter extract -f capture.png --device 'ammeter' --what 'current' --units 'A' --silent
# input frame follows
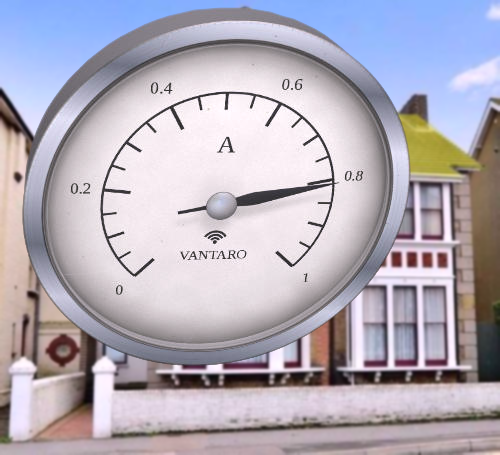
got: 0.8 A
